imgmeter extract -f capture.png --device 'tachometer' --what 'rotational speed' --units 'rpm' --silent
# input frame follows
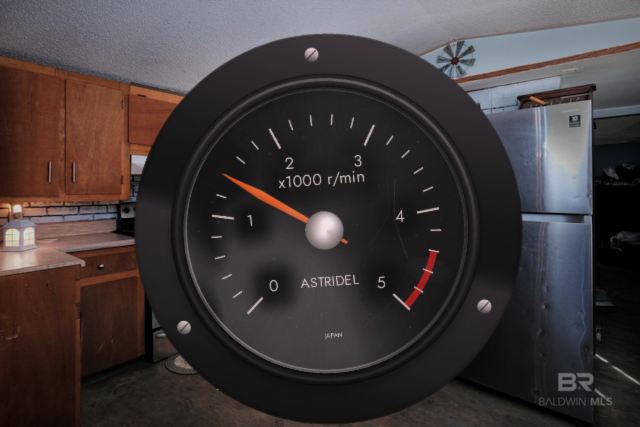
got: 1400 rpm
